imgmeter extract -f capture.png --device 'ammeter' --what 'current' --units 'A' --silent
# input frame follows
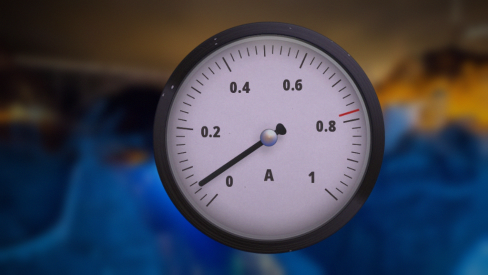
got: 0.05 A
